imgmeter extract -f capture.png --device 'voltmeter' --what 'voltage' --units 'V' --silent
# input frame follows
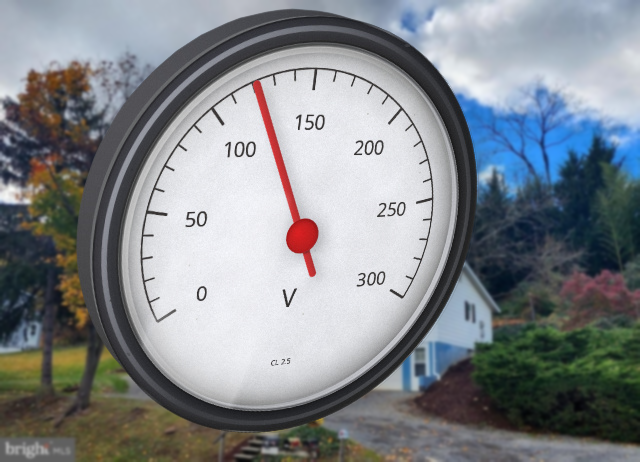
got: 120 V
